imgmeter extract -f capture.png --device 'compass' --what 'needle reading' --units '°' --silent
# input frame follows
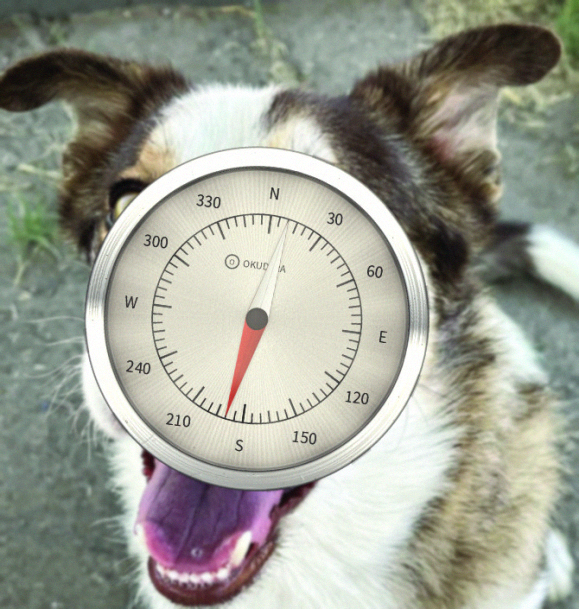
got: 190 °
